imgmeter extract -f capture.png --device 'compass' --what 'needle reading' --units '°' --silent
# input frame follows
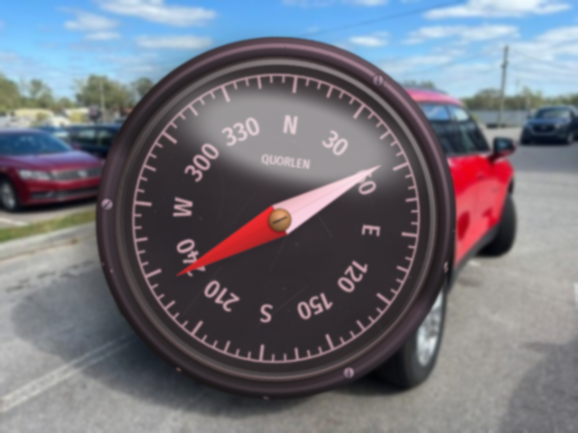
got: 235 °
